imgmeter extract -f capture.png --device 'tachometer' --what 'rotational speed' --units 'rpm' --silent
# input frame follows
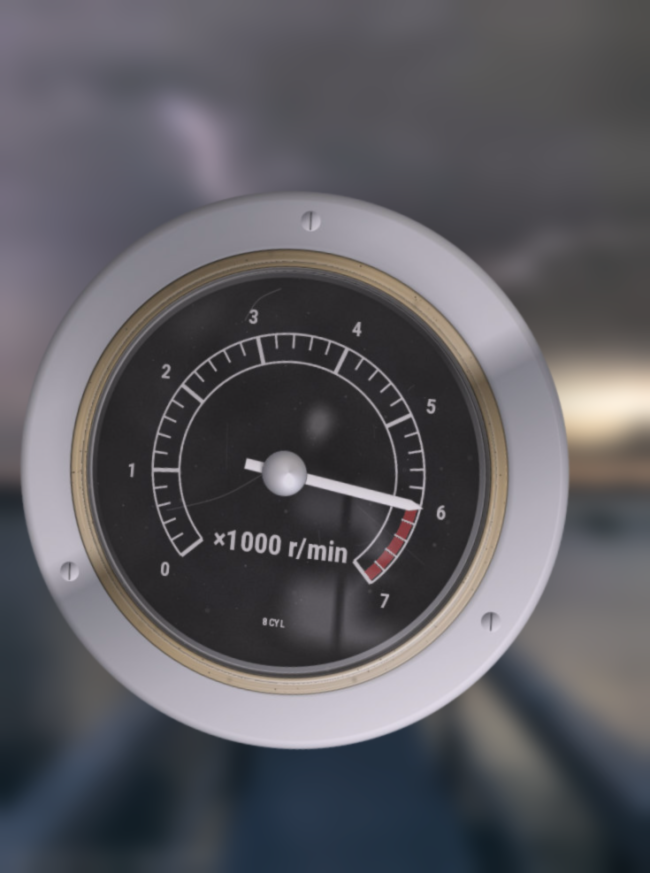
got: 6000 rpm
